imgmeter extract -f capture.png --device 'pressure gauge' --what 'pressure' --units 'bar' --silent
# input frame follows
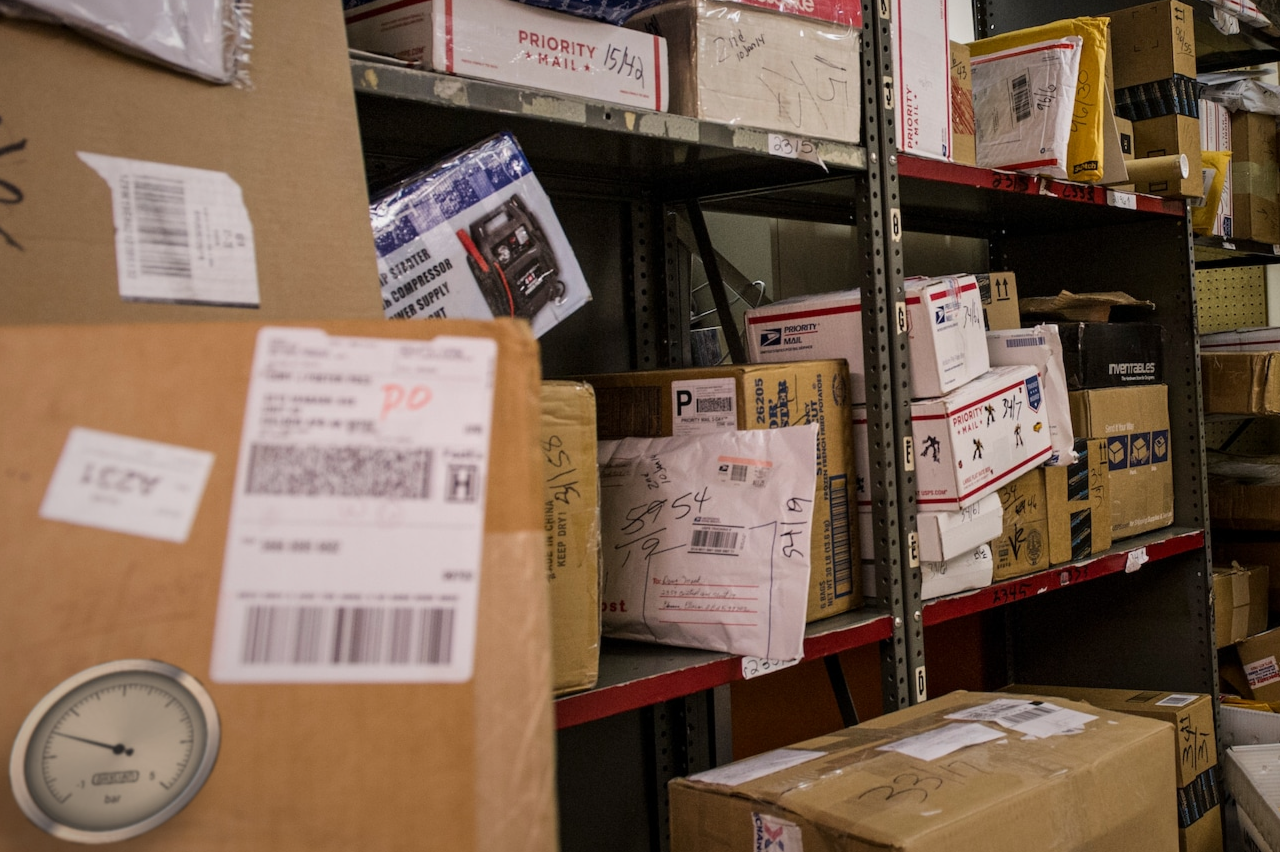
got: 0.5 bar
